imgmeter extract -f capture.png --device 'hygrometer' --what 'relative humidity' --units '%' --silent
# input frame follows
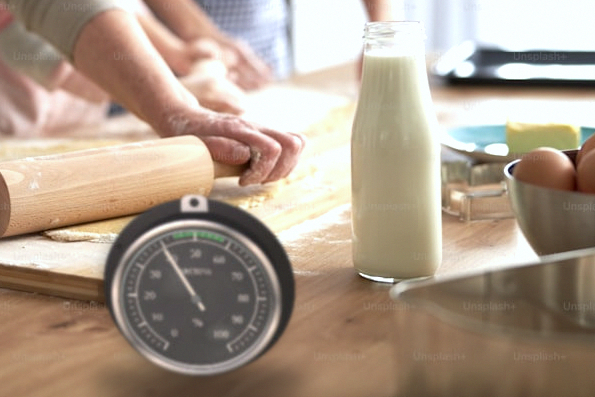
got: 40 %
